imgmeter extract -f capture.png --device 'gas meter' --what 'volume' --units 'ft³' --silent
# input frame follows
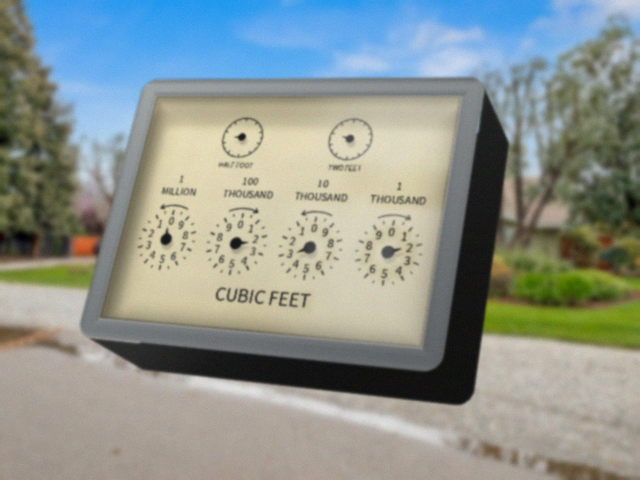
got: 23200 ft³
